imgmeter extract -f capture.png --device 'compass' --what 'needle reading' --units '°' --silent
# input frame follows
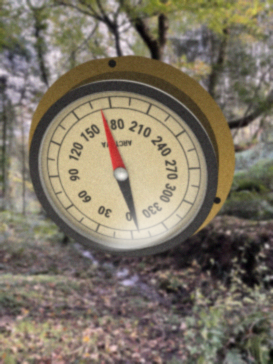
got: 172.5 °
